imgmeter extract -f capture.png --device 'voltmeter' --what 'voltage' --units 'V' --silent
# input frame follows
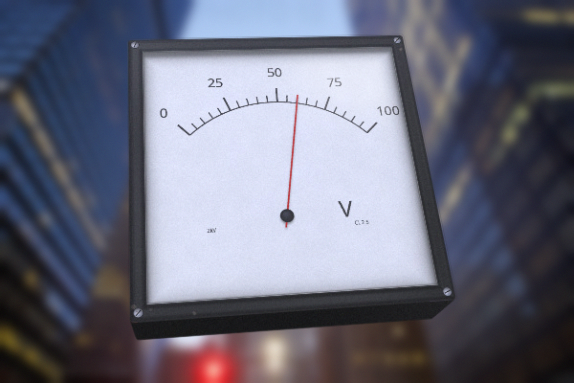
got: 60 V
